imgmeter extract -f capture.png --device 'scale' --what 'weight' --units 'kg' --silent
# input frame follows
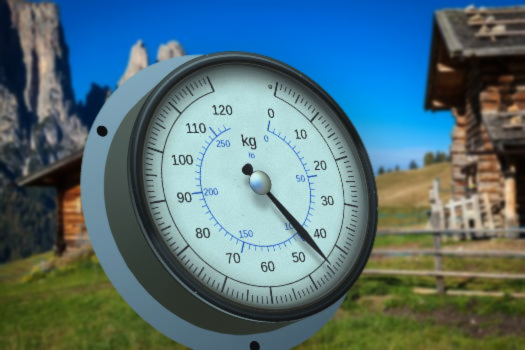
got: 45 kg
